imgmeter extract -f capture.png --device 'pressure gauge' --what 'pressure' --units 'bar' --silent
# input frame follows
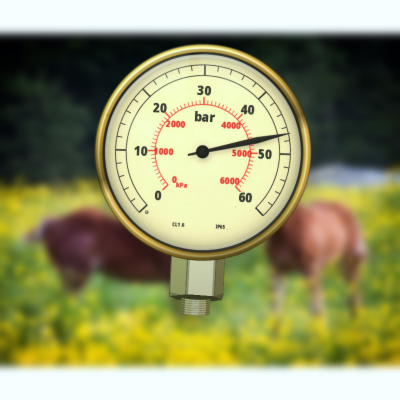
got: 47 bar
